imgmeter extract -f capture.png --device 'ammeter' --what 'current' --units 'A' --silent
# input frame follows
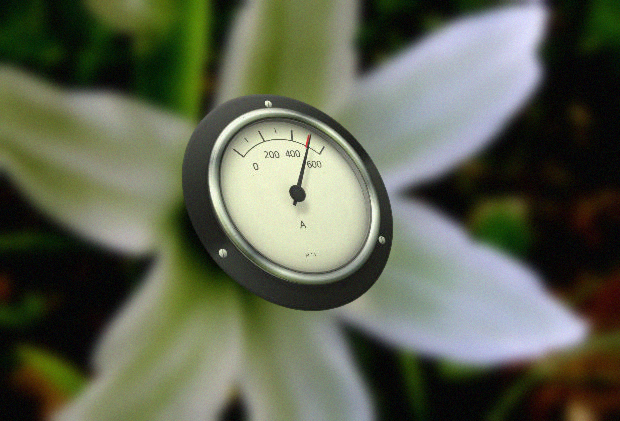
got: 500 A
